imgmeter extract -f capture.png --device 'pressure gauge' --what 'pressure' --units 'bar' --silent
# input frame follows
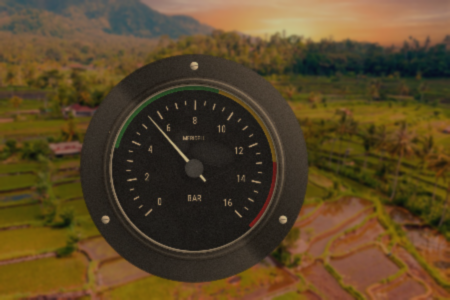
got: 5.5 bar
